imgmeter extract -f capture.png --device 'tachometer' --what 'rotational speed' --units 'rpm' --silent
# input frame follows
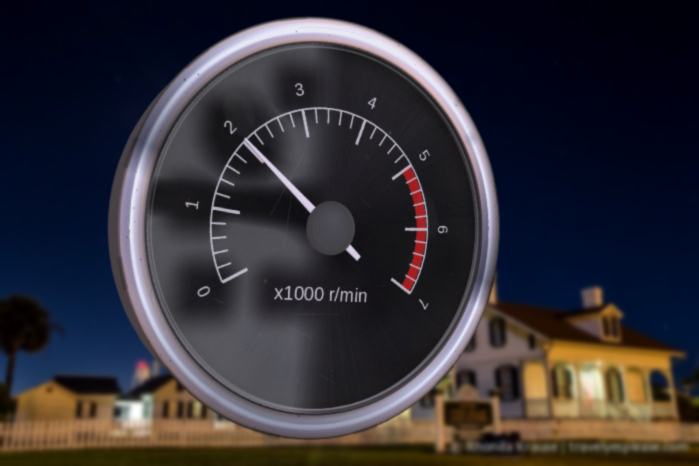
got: 2000 rpm
